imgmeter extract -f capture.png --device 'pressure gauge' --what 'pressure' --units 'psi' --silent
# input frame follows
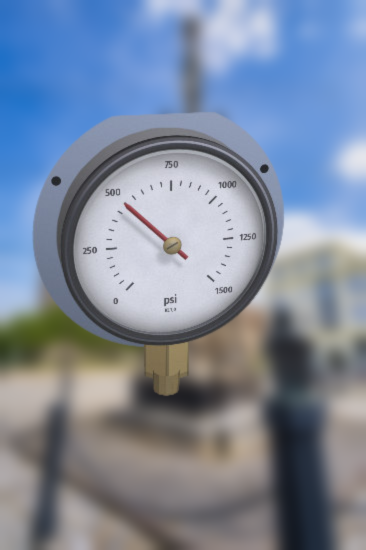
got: 500 psi
